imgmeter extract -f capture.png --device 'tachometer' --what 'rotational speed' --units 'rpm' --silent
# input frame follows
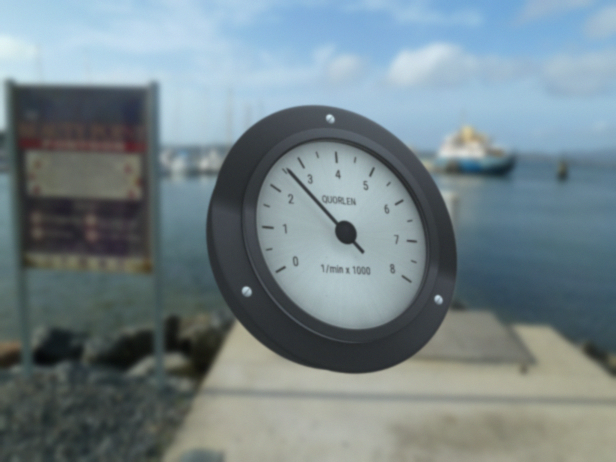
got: 2500 rpm
